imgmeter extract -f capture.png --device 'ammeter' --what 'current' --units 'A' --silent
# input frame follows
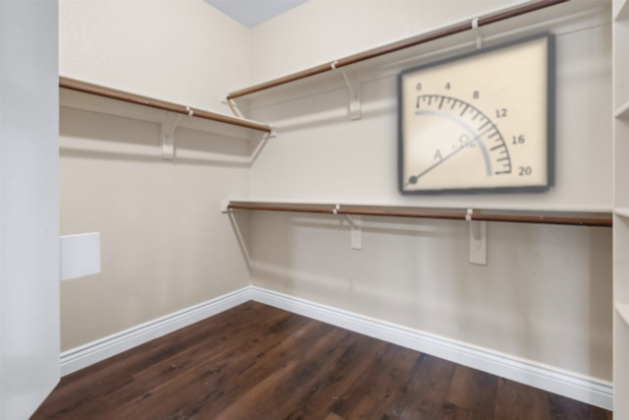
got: 13 A
